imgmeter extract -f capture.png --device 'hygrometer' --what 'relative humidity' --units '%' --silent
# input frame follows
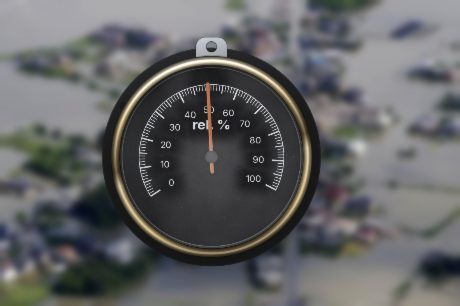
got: 50 %
